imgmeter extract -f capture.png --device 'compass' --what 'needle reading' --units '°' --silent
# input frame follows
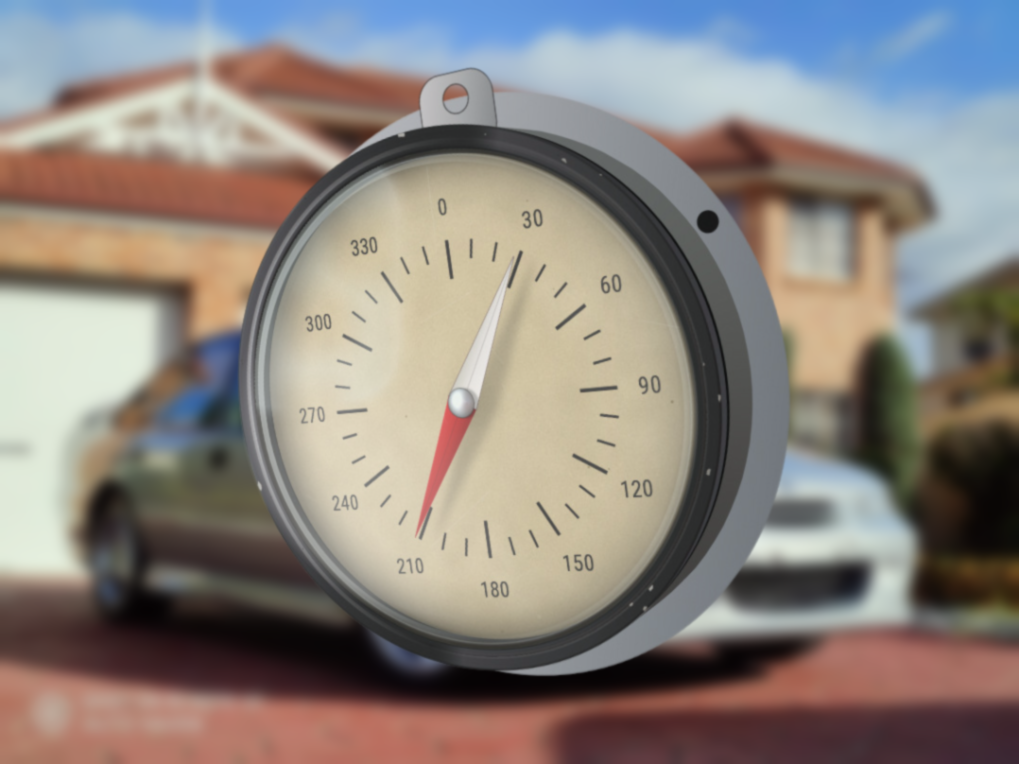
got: 210 °
